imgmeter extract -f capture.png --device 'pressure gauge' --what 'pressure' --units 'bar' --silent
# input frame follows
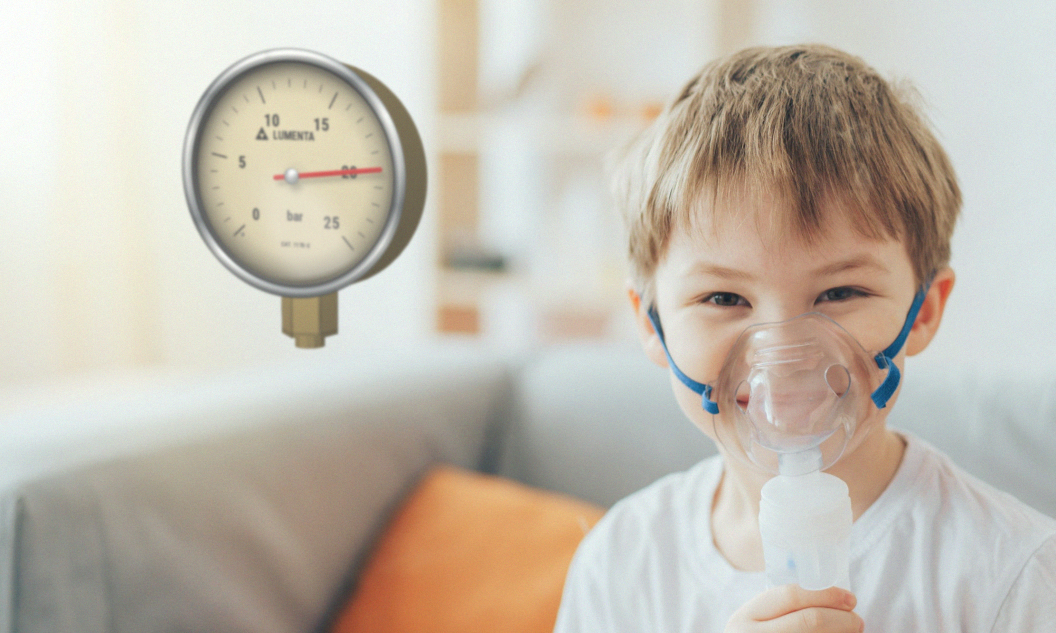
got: 20 bar
